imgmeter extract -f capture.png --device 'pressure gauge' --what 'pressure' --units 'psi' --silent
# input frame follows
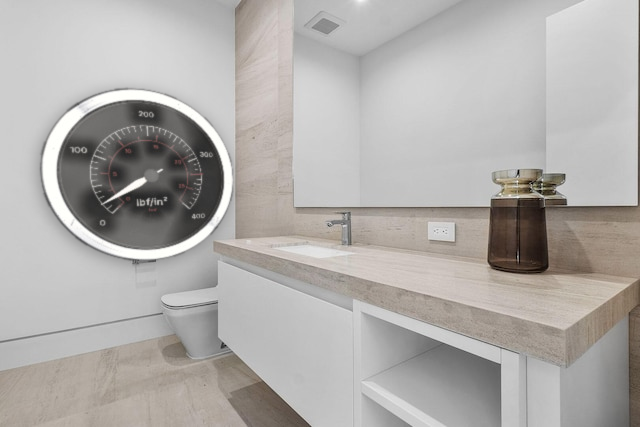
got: 20 psi
